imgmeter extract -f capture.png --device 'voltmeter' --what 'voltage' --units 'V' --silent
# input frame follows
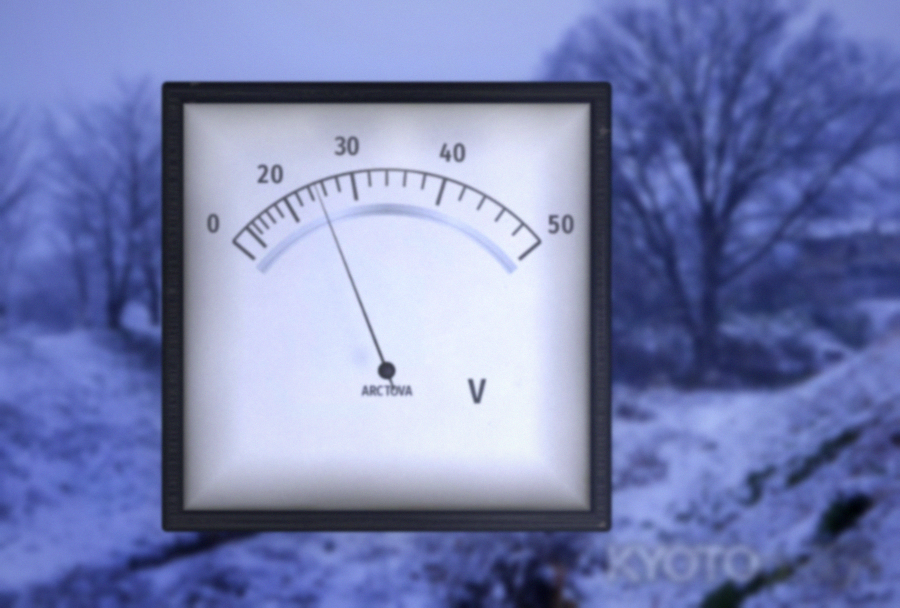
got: 25 V
